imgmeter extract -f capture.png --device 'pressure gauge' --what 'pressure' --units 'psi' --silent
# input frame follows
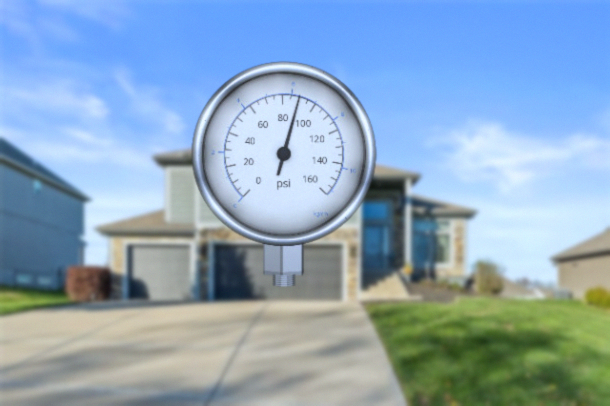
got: 90 psi
